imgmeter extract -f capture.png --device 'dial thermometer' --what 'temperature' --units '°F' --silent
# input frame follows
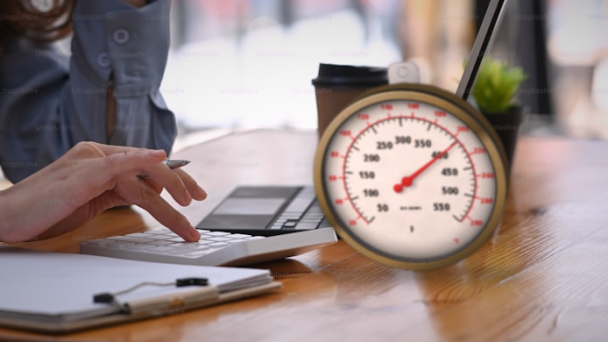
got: 400 °F
